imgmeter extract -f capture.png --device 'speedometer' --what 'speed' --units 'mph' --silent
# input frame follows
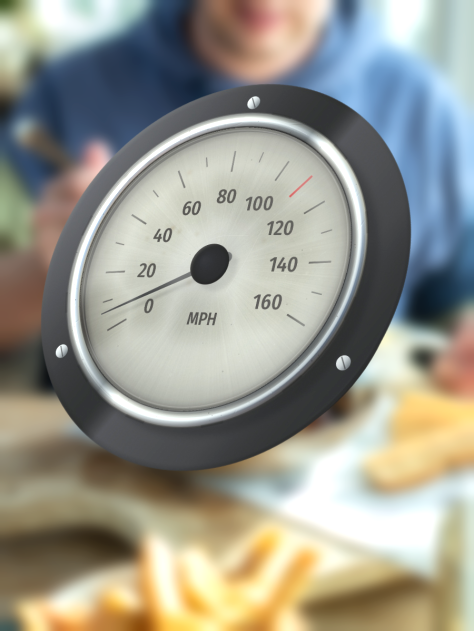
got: 5 mph
